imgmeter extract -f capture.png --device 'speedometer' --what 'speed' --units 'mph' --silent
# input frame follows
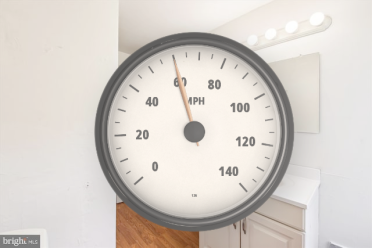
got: 60 mph
